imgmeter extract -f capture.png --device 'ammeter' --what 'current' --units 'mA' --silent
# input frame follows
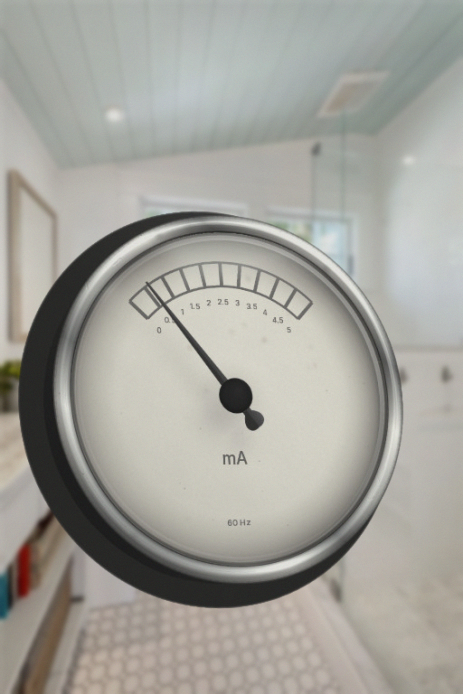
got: 0.5 mA
